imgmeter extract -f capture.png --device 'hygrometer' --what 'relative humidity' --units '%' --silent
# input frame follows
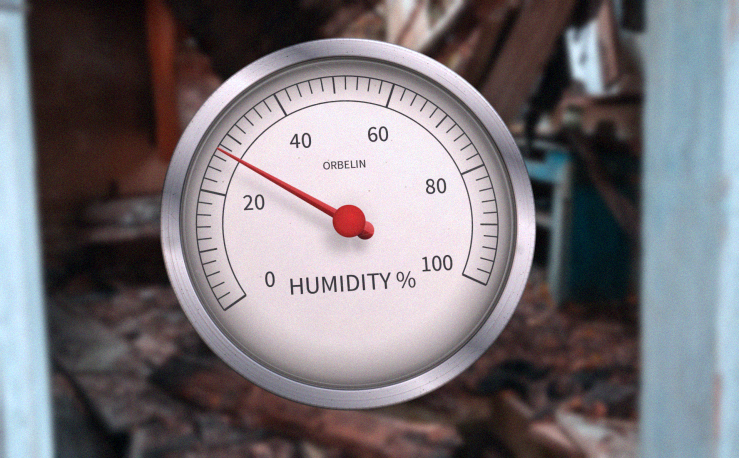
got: 27 %
